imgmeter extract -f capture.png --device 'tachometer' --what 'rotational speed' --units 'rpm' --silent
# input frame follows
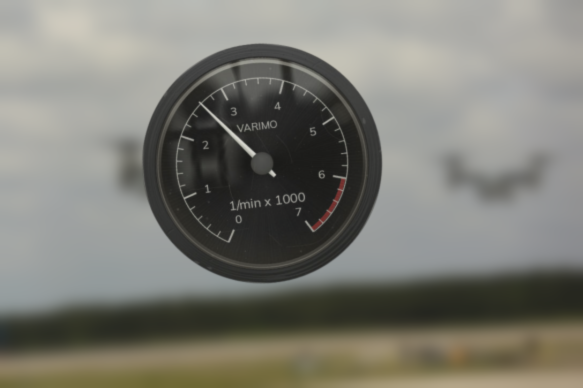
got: 2600 rpm
